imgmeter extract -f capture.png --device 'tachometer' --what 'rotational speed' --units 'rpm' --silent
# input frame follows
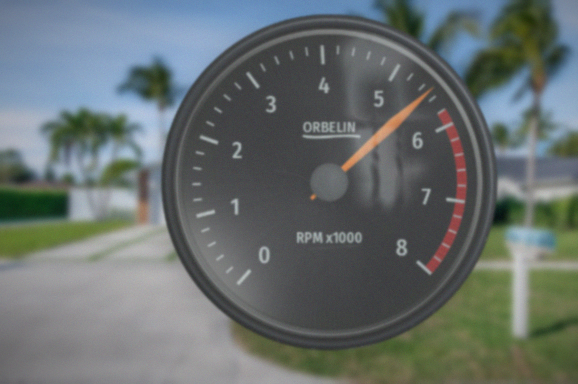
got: 5500 rpm
